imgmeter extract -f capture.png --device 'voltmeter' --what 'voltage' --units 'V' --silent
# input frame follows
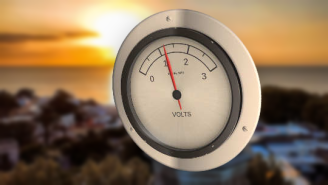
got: 1.25 V
